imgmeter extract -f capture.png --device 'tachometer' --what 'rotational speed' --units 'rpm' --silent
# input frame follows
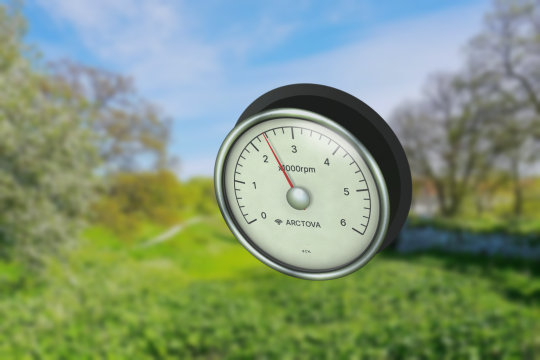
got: 2400 rpm
